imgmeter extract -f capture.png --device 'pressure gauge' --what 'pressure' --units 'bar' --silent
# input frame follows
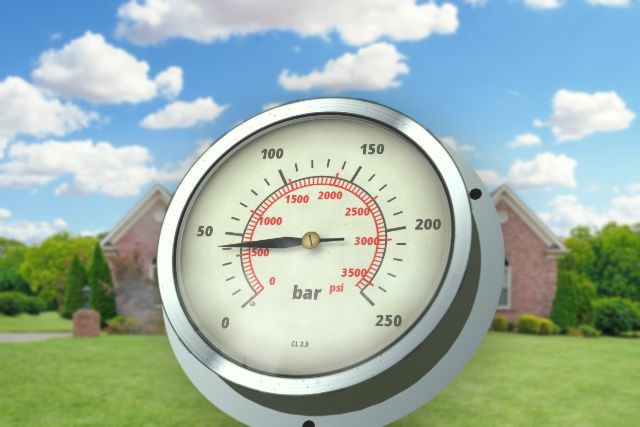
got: 40 bar
